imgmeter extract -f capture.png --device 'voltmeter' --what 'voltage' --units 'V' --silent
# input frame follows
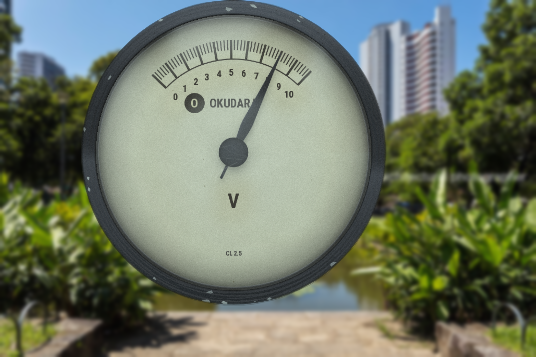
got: 8 V
